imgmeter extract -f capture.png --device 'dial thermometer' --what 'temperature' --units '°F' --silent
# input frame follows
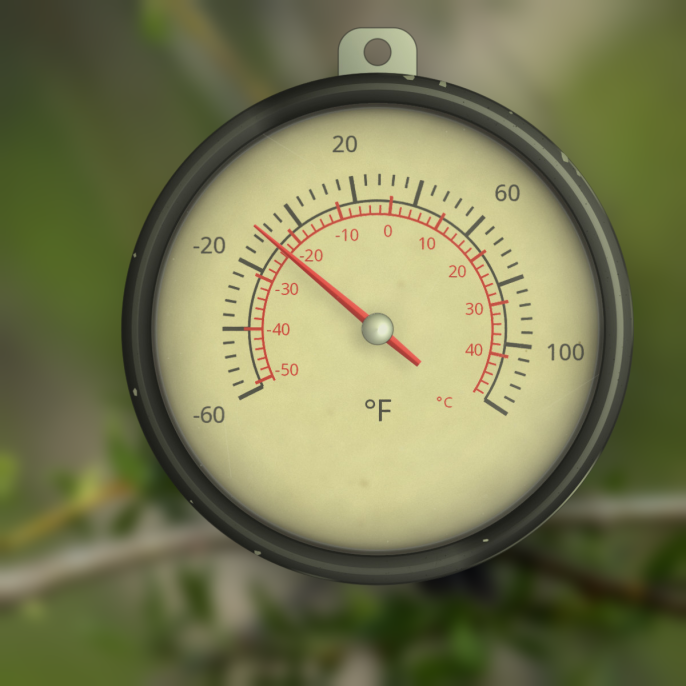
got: -10 °F
